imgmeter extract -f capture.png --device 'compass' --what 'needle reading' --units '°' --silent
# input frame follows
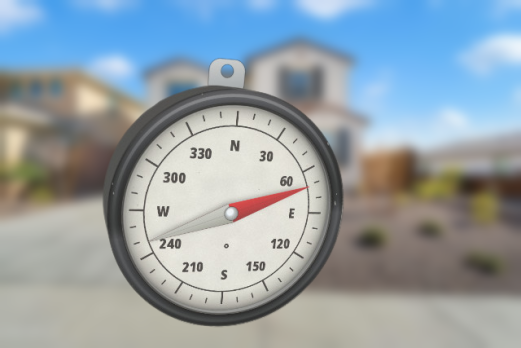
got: 70 °
